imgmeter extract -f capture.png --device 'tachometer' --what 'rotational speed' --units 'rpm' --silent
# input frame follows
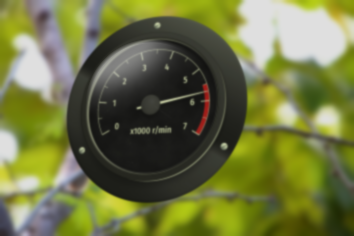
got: 5750 rpm
